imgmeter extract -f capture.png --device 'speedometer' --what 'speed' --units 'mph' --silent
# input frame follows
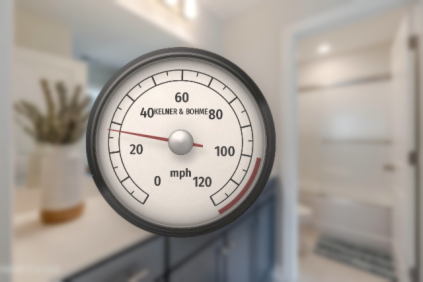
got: 27.5 mph
